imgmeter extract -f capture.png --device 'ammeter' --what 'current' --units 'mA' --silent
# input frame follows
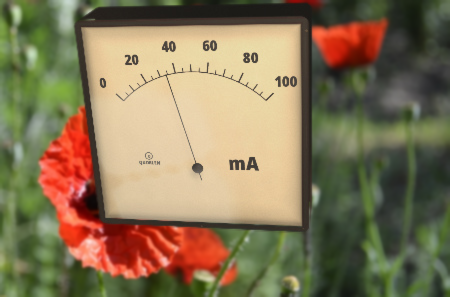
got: 35 mA
